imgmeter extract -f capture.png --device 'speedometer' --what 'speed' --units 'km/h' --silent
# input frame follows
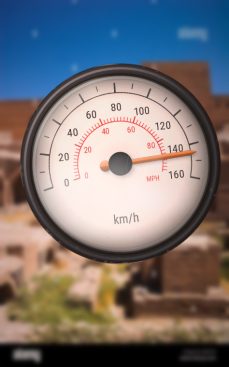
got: 145 km/h
